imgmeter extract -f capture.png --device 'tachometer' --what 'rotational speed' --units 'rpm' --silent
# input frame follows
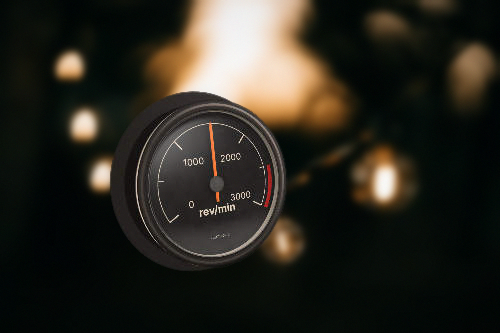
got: 1500 rpm
